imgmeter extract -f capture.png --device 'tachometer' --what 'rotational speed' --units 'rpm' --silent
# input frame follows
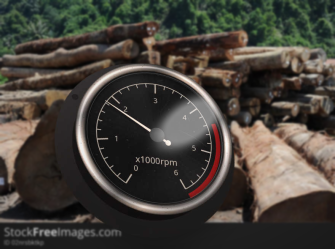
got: 1800 rpm
